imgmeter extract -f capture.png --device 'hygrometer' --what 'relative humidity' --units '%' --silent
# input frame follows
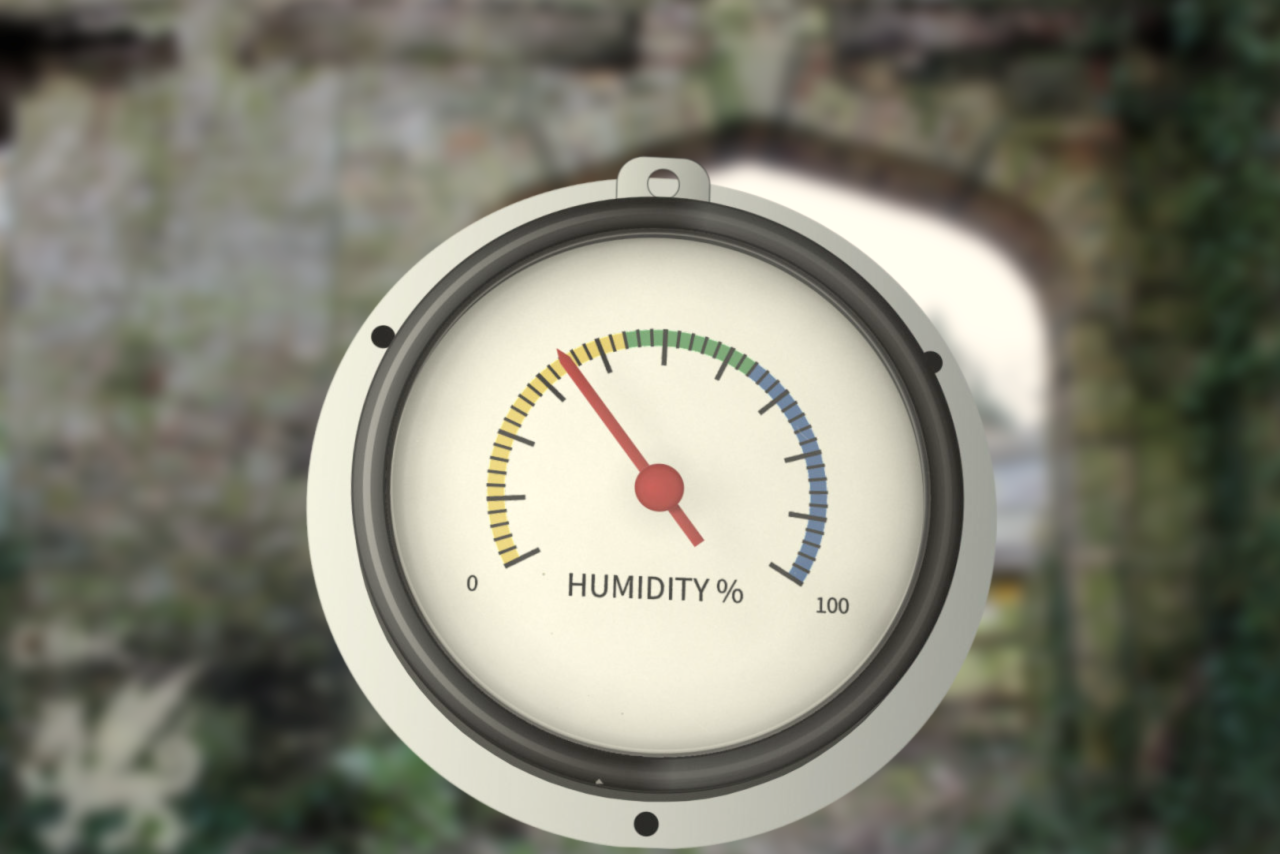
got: 34 %
